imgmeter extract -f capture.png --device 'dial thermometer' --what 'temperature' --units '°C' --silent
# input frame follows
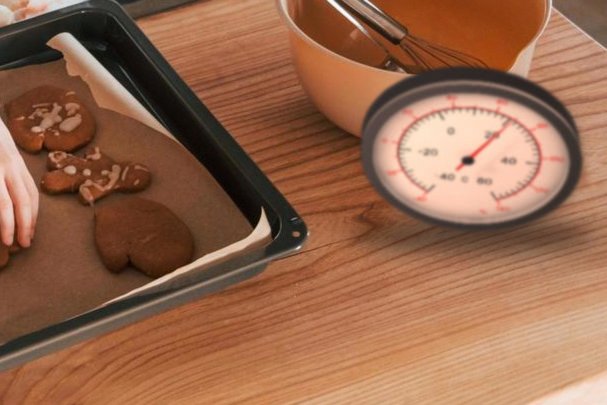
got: 20 °C
